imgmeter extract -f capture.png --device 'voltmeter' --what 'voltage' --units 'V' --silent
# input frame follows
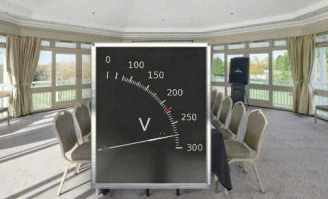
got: 275 V
